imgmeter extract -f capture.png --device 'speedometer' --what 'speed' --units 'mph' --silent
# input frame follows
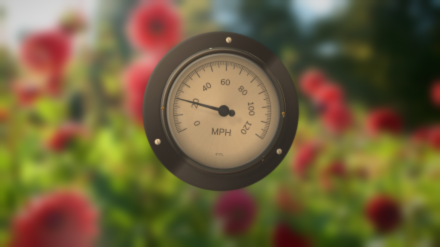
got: 20 mph
